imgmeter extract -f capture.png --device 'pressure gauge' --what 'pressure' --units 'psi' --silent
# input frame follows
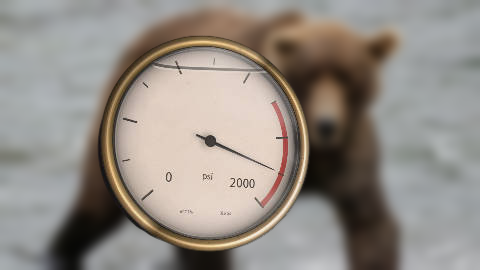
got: 1800 psi
